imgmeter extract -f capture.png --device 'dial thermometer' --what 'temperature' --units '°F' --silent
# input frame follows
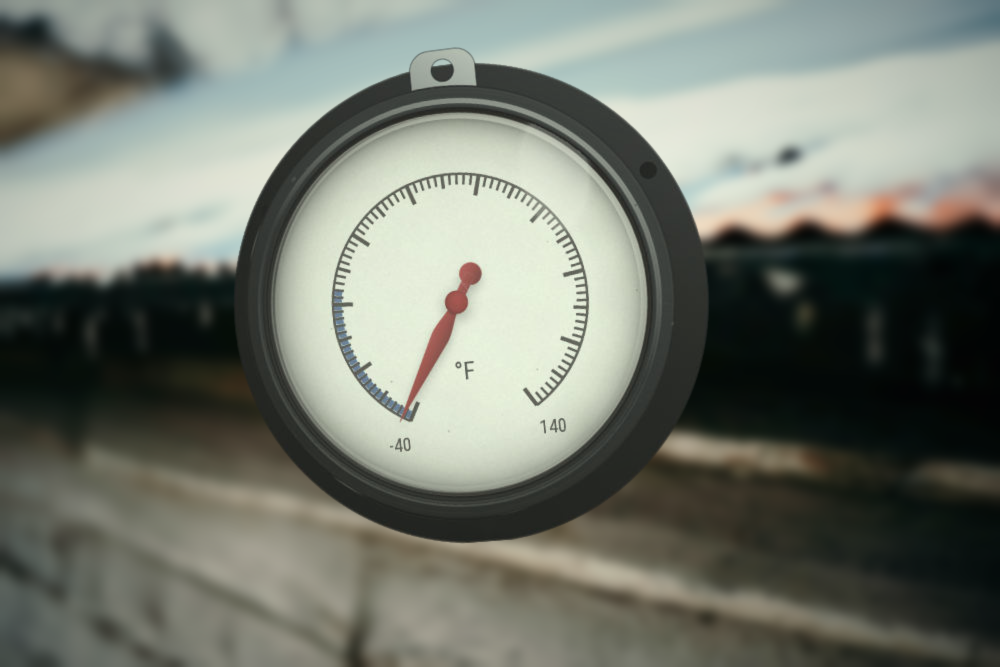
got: -38 °F
